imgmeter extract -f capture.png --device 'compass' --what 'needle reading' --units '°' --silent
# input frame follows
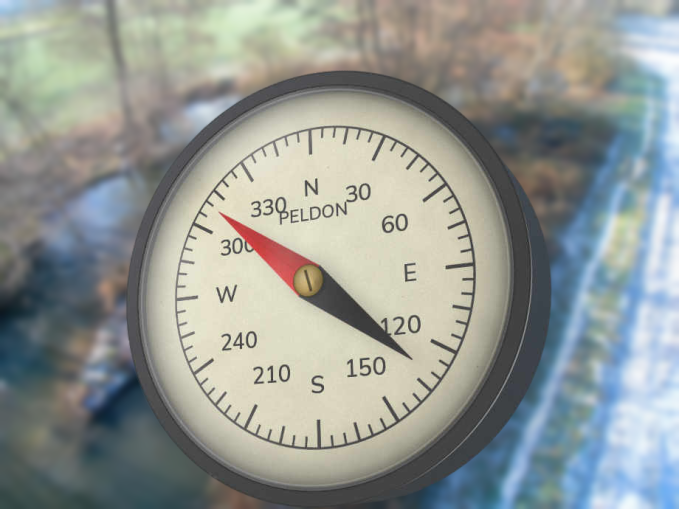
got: 310 °
